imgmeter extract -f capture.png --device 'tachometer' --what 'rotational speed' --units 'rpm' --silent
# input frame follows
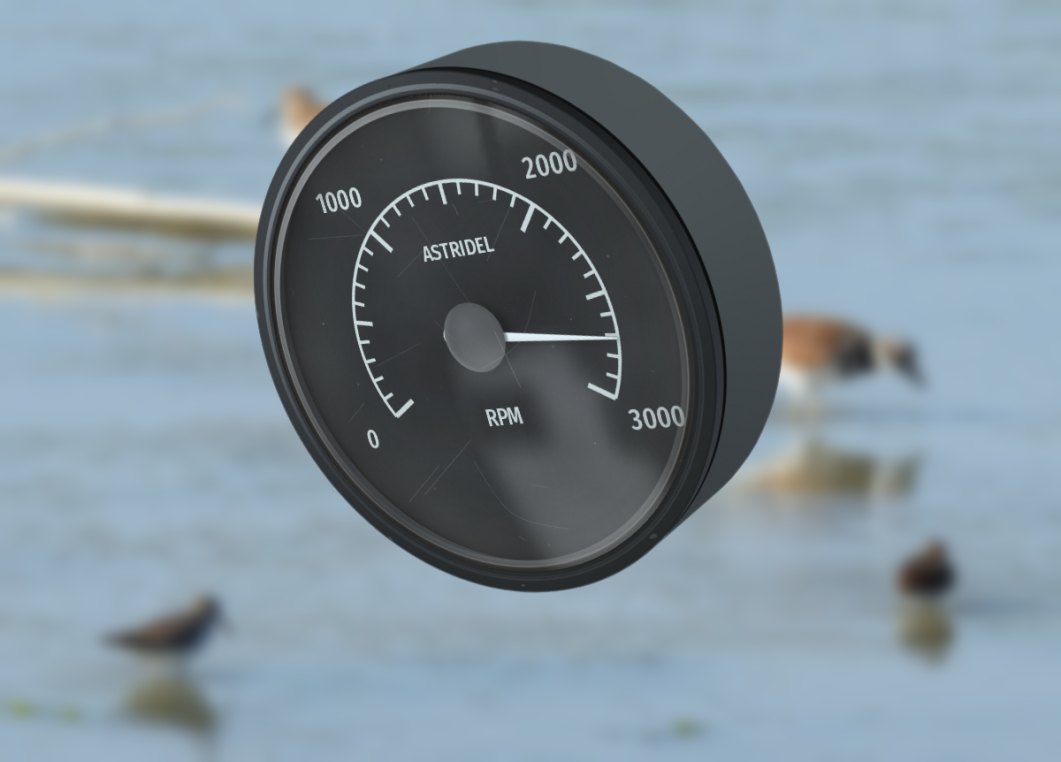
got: 2700 rpm
